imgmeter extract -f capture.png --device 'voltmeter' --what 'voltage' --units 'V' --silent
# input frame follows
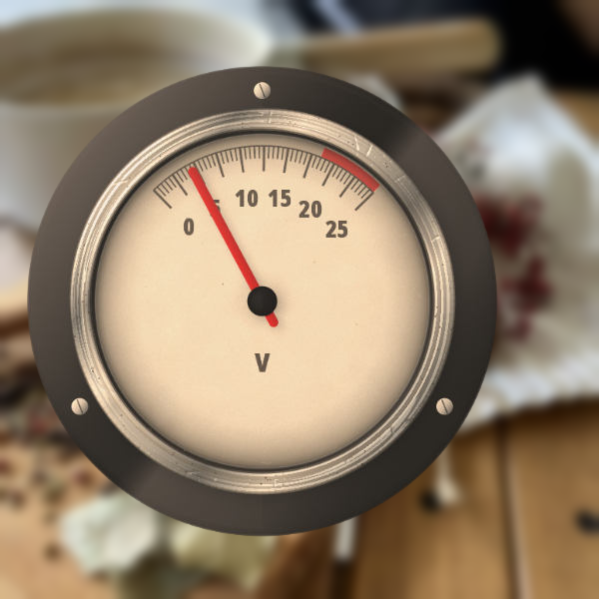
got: 4.5 V
